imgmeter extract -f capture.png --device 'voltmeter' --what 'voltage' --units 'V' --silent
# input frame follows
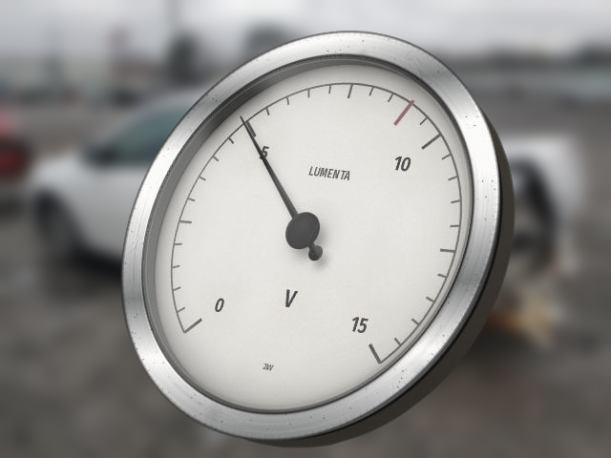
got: 5 V
